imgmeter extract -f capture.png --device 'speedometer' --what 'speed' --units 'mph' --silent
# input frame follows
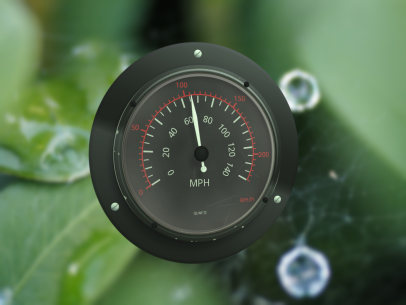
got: 65 mph
